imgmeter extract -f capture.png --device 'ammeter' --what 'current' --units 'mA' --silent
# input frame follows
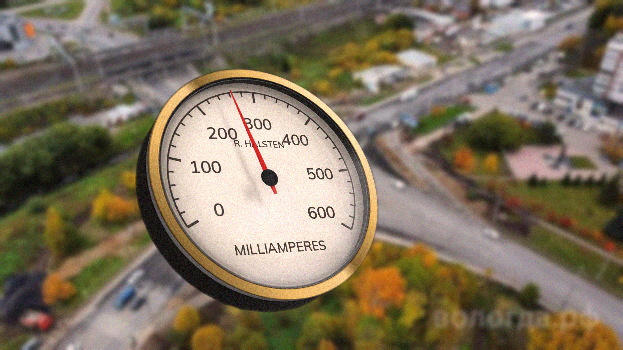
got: 260 mA
